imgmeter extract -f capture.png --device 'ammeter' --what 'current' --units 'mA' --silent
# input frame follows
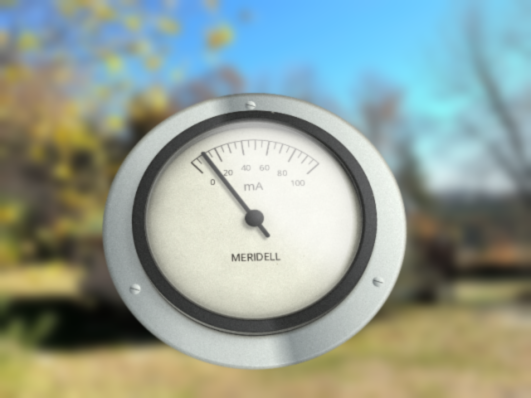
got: 10 mA
